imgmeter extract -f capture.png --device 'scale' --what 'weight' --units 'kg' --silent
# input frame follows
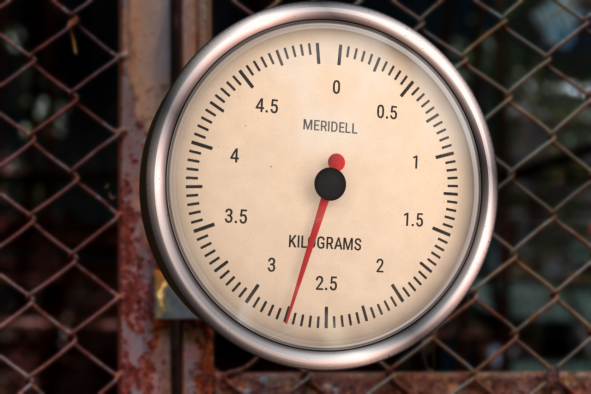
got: 2.75 kg
